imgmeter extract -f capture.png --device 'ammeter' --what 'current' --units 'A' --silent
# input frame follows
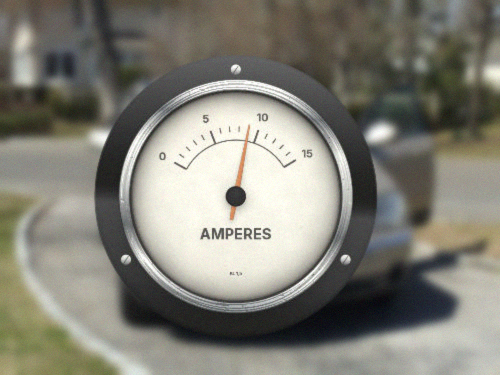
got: 9 A
